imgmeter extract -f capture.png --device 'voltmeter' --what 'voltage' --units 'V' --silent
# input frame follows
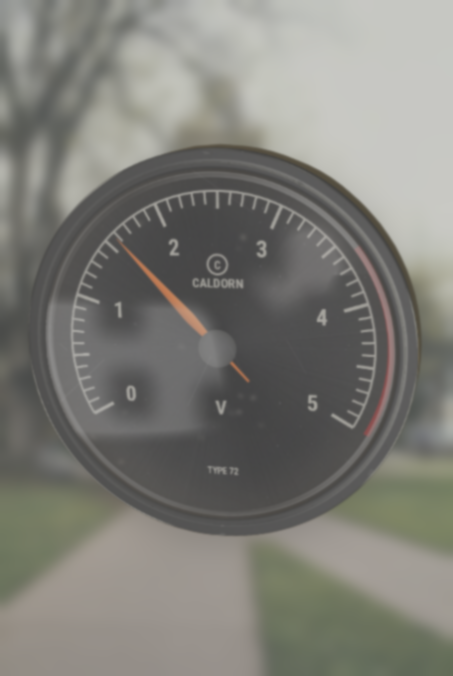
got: 1.6 V
